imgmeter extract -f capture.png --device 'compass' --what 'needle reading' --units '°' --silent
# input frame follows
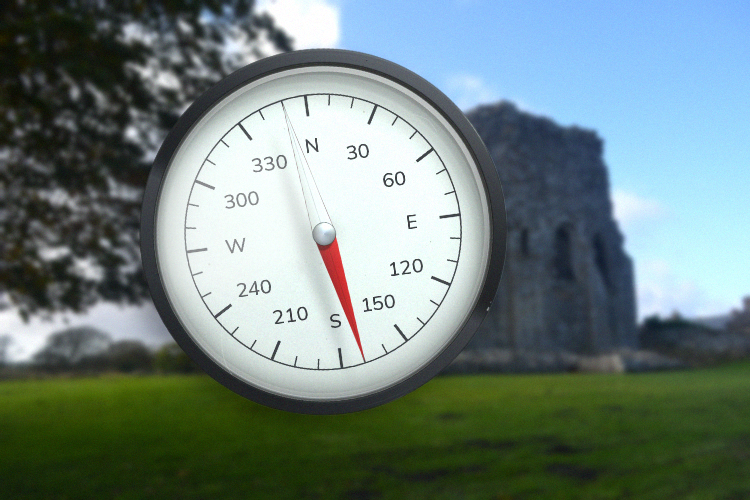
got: 170 °
